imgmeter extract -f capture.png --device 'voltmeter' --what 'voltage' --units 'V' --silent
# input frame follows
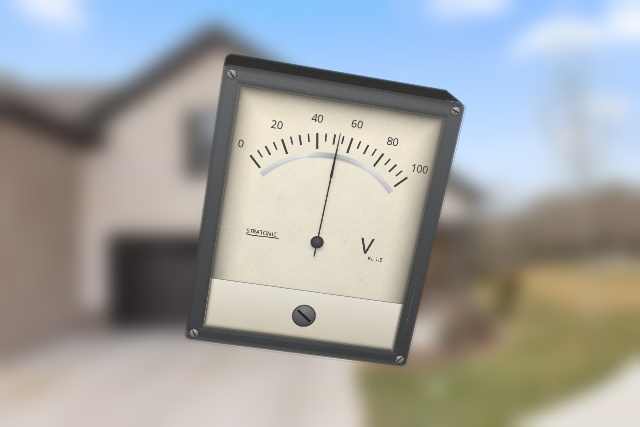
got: 52.5 V
